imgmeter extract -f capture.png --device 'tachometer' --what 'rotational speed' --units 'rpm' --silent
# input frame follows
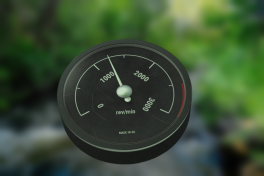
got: 1250 rpm
